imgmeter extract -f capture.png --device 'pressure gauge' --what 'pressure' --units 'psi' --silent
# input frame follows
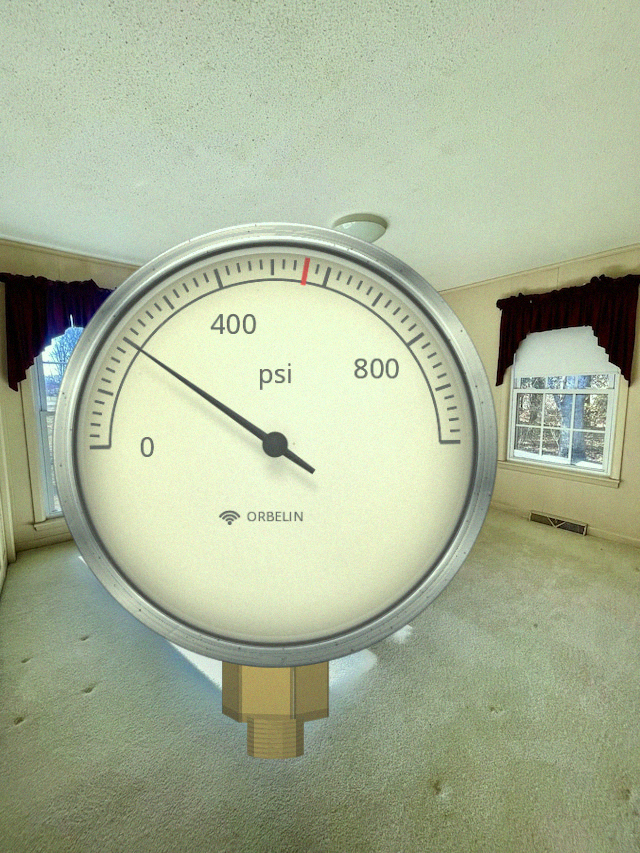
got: 200 psi
